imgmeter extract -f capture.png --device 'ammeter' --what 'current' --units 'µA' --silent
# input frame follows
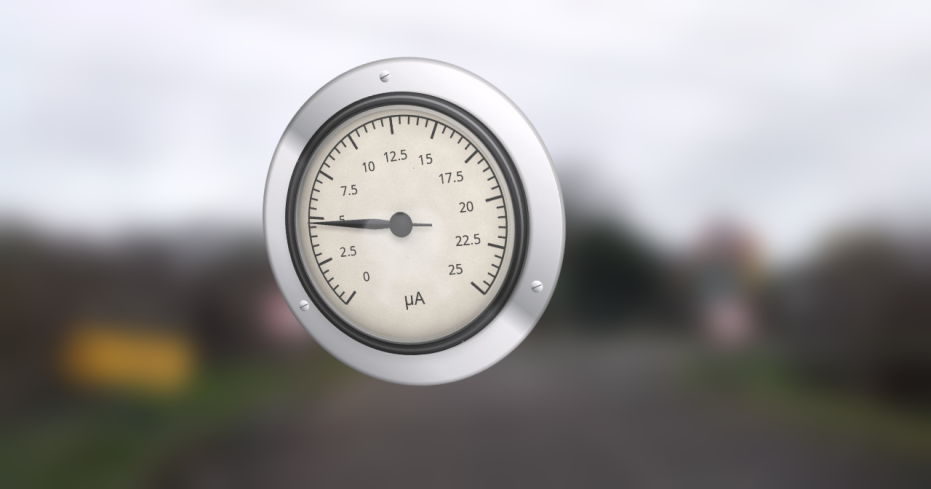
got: 4.75 µA
